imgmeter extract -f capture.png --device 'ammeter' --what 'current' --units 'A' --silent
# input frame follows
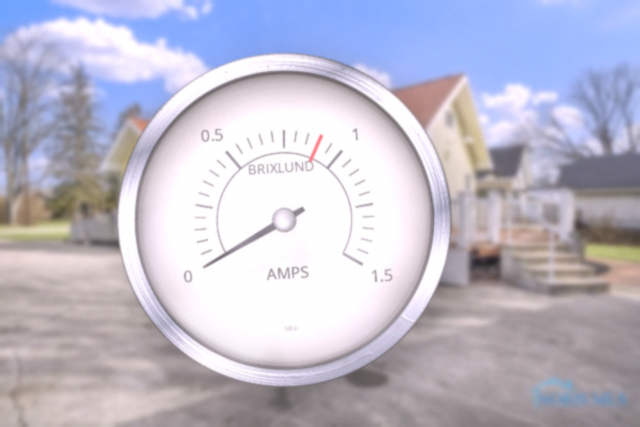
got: 0 A
